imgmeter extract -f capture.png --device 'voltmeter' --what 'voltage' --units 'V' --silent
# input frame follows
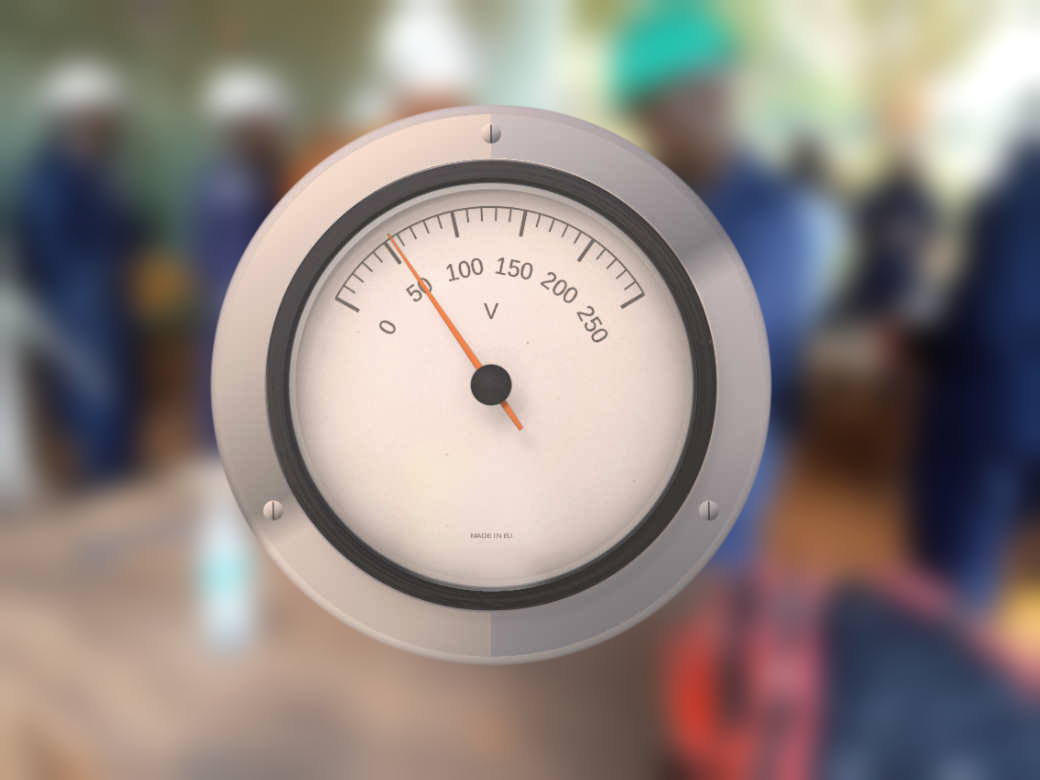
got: 55 V
